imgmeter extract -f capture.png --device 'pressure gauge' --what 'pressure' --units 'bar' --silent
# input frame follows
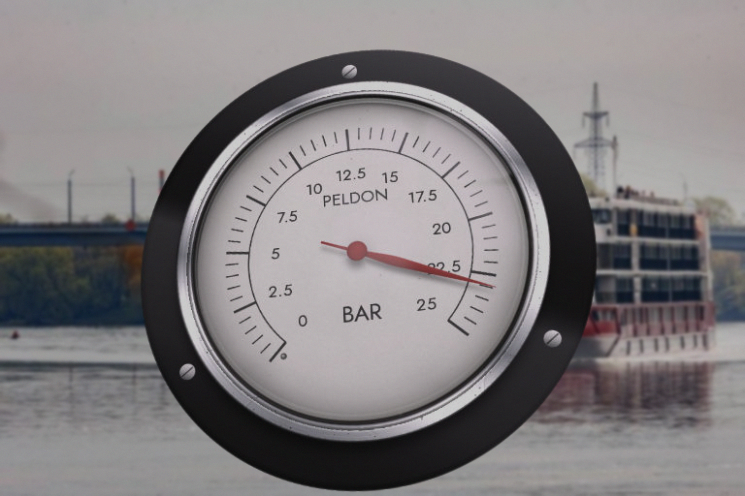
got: 23 bar
